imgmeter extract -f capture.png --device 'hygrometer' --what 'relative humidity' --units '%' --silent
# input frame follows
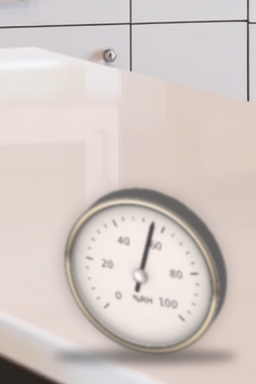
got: 56 %
